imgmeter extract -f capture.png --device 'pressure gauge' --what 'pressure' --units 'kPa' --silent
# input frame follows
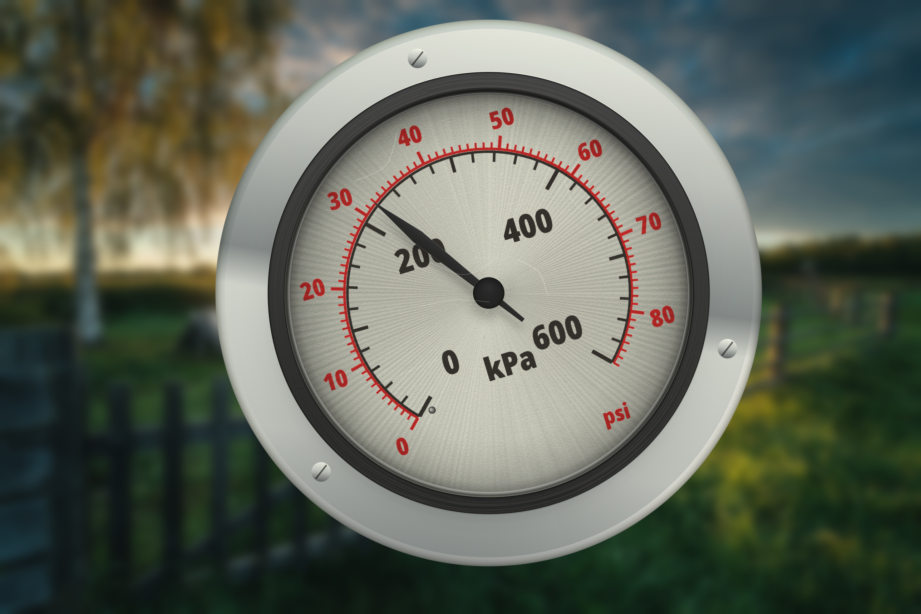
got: 220 kPa
